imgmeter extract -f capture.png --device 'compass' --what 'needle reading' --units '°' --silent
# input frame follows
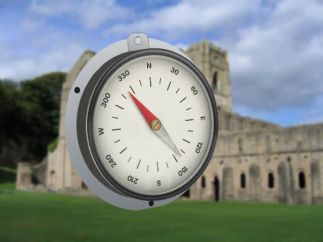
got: 322.5 °
